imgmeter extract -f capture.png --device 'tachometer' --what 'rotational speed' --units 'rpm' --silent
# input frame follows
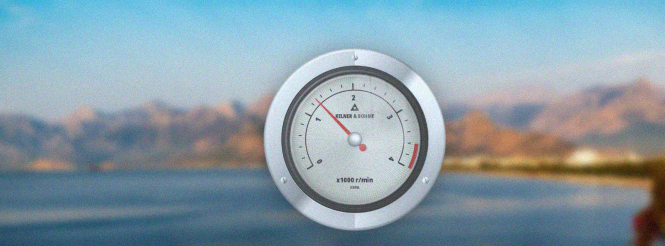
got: 1300 rpm
